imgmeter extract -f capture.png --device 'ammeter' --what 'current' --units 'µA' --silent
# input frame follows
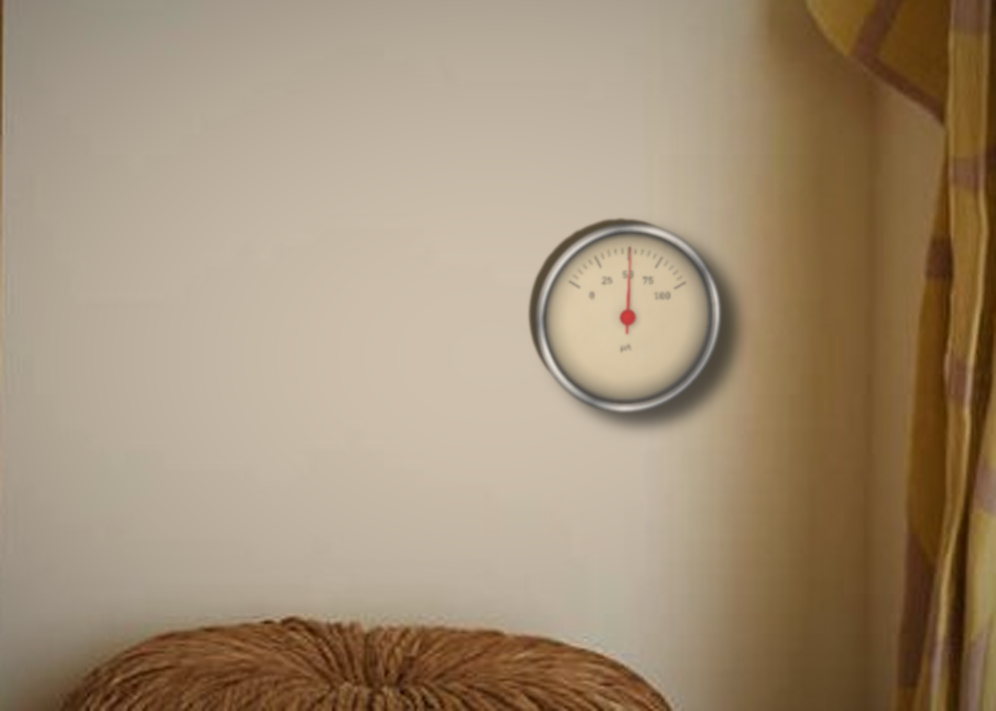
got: 50 µA
